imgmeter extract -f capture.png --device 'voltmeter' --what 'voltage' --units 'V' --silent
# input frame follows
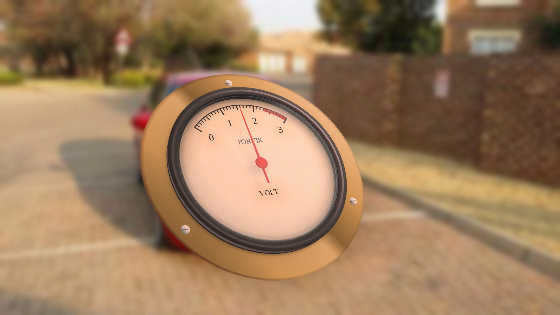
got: 1.5 V
